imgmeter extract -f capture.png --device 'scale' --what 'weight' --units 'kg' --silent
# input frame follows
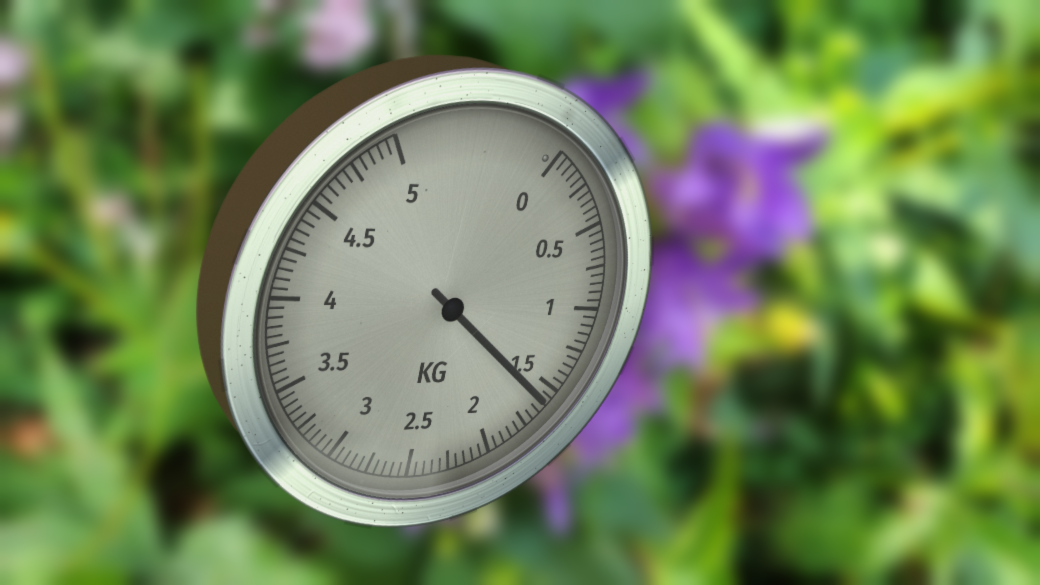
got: 1.6 kg
